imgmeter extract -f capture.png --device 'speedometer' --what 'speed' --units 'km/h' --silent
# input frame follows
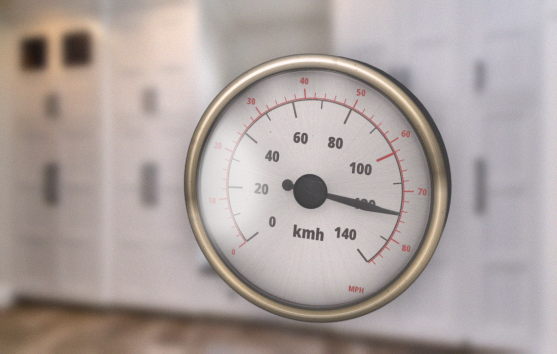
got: 120 km/h
